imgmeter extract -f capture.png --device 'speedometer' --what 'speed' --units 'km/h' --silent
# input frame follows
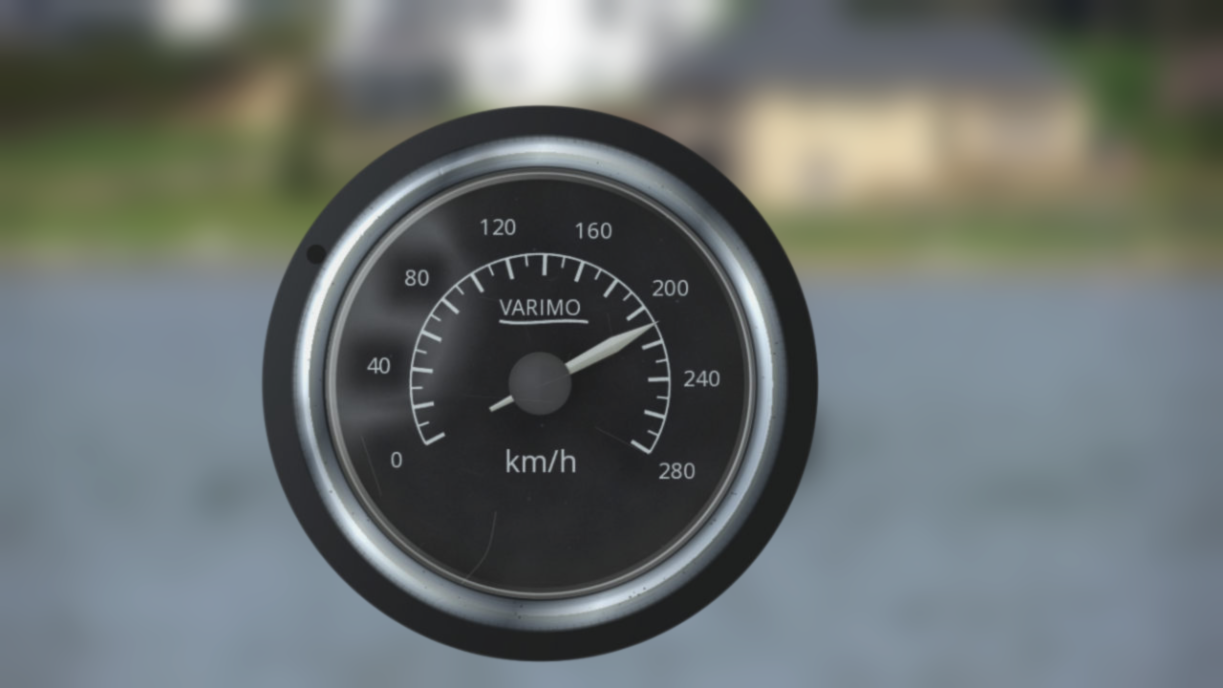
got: 210 km/h
